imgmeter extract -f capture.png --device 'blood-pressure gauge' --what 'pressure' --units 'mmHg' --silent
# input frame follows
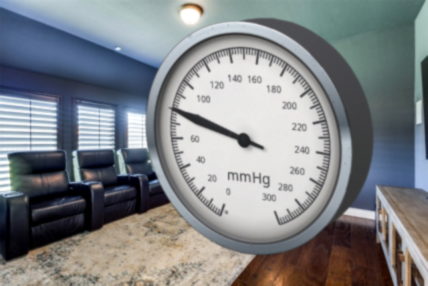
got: 80 mmHg
